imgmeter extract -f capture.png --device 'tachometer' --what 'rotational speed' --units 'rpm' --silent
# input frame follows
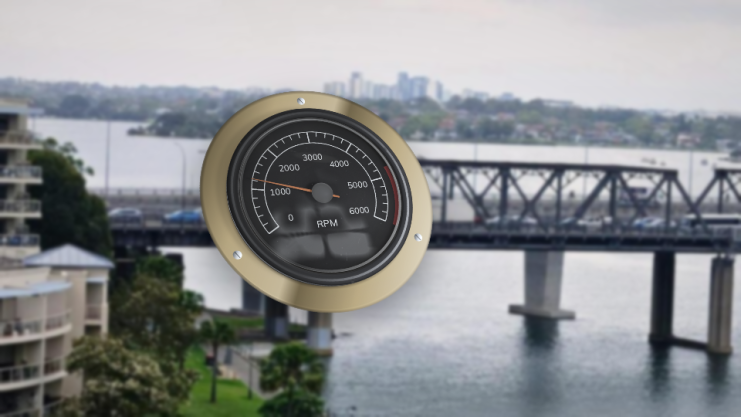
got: 1200 rpm
